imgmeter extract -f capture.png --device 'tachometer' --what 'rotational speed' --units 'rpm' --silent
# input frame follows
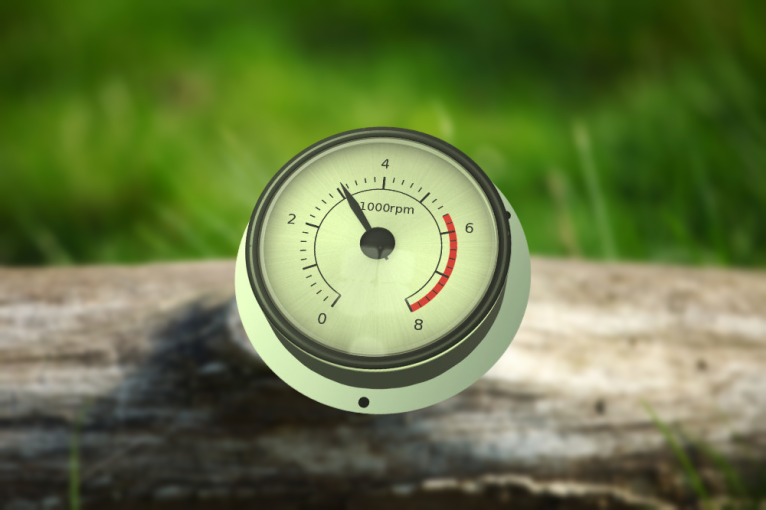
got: 3100 rpm
